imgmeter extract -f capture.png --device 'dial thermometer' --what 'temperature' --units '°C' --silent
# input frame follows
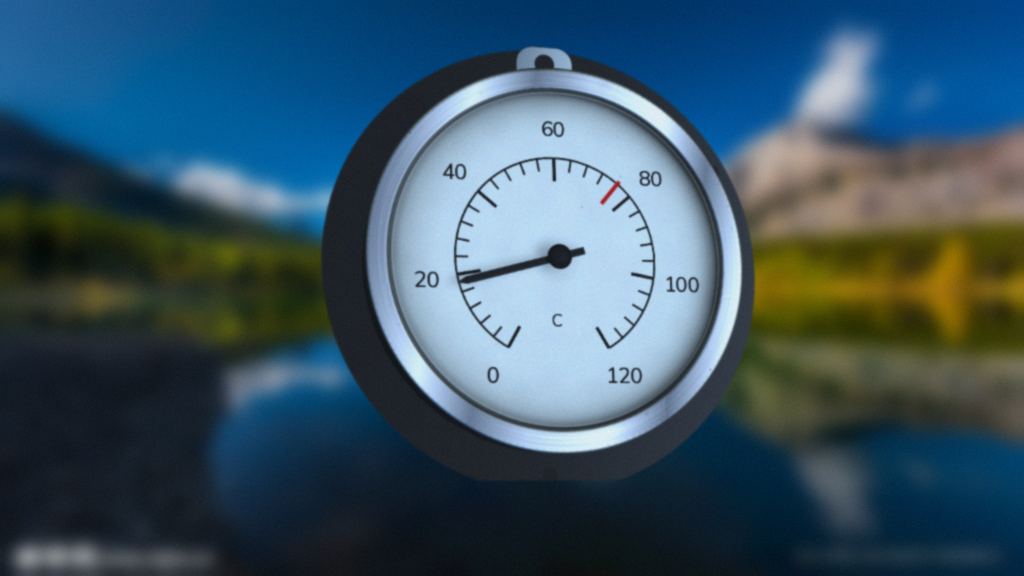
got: 18 °C
